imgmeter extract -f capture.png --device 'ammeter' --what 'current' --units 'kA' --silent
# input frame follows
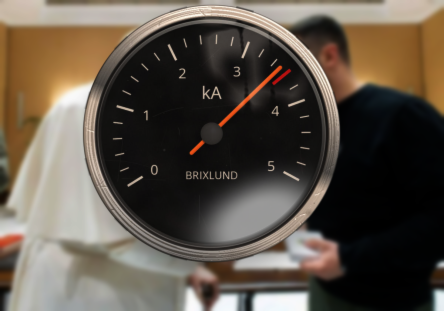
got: 3.5 kA
